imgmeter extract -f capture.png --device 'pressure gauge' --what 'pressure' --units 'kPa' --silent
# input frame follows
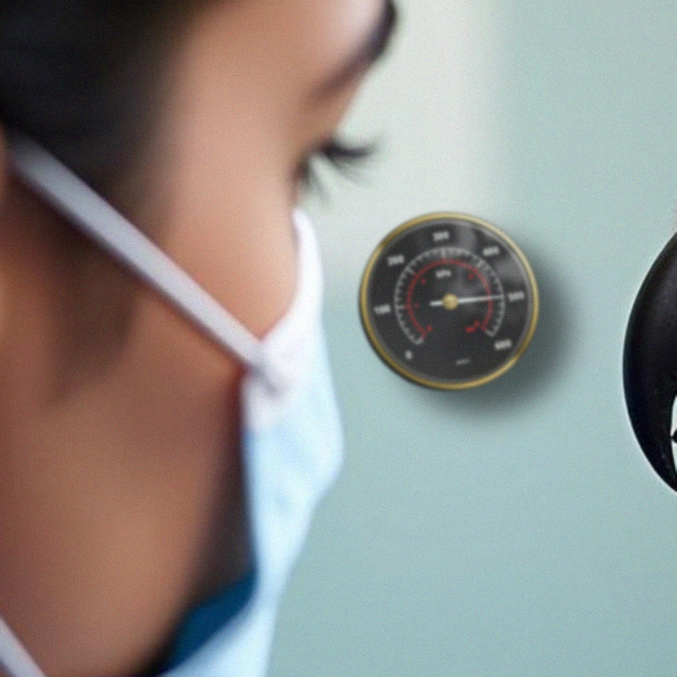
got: 500 kPa
